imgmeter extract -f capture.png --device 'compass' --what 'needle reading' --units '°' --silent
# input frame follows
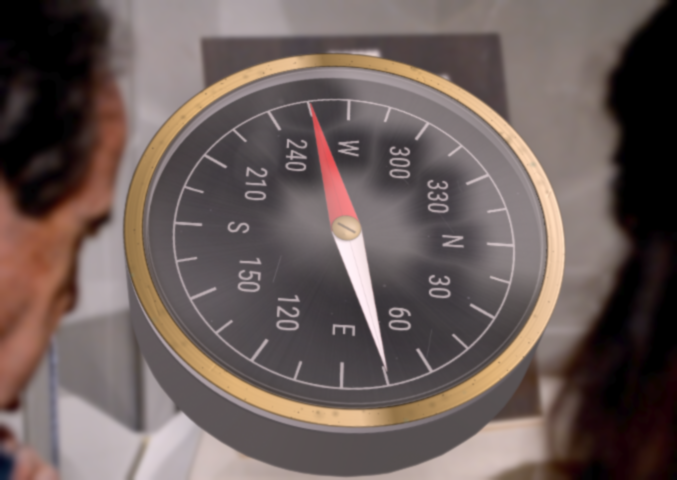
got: 255 °
